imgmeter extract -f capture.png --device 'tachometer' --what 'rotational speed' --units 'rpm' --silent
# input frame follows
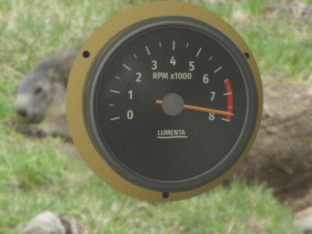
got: 7750 rpm
